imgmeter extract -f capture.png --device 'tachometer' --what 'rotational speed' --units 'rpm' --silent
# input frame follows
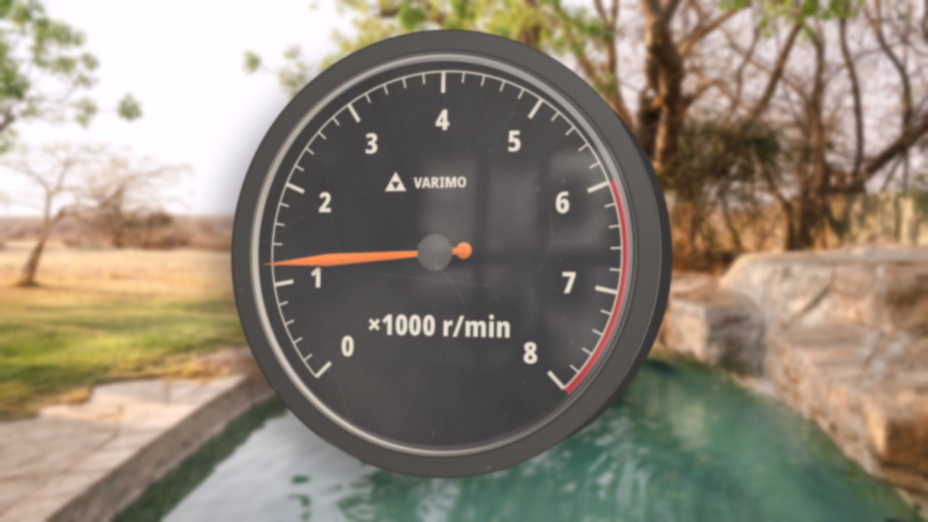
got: 1200 rpm
